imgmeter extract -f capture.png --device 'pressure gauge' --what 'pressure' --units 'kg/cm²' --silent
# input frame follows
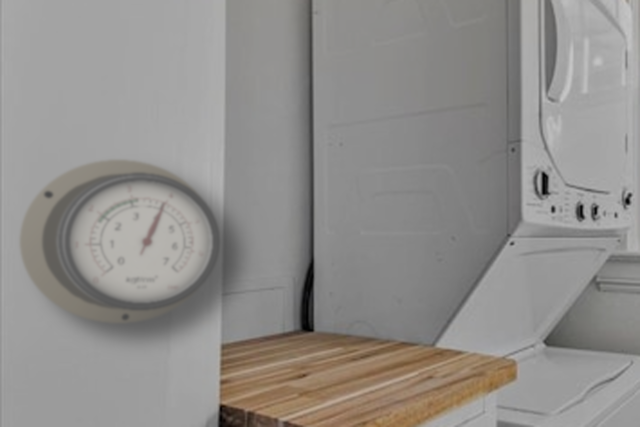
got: 4 kg/cm²
